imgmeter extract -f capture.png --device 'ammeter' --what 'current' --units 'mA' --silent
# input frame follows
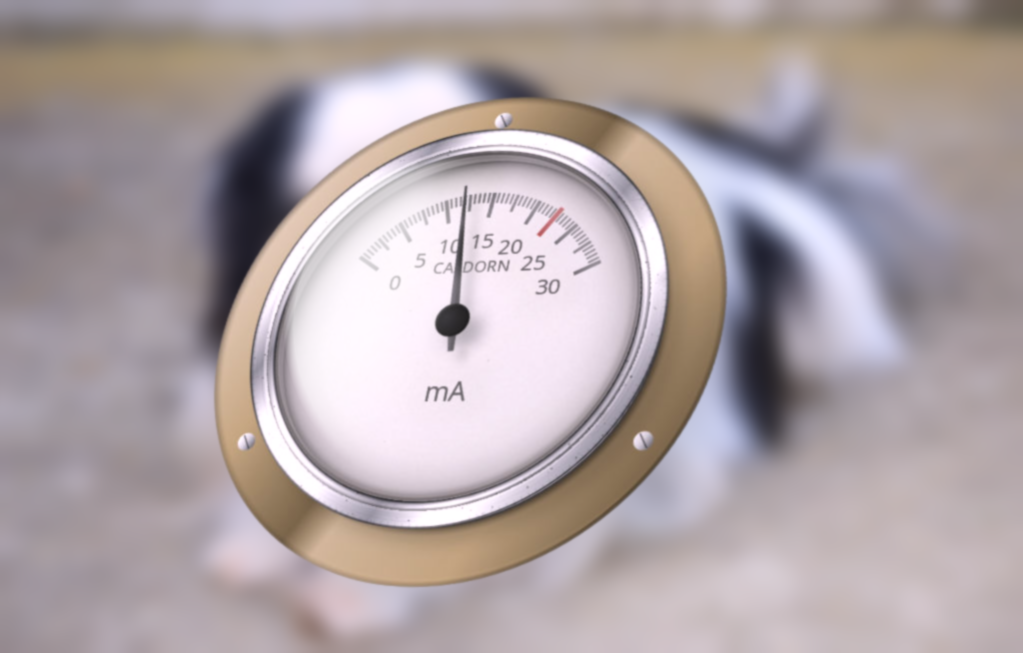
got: 12.5 mA
